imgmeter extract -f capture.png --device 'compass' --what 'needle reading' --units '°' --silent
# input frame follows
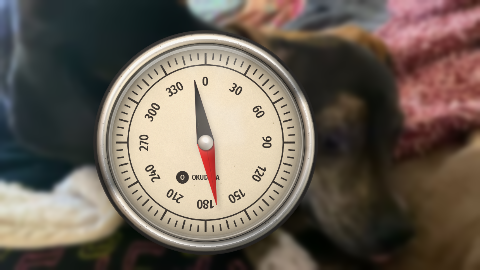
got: 170 °
